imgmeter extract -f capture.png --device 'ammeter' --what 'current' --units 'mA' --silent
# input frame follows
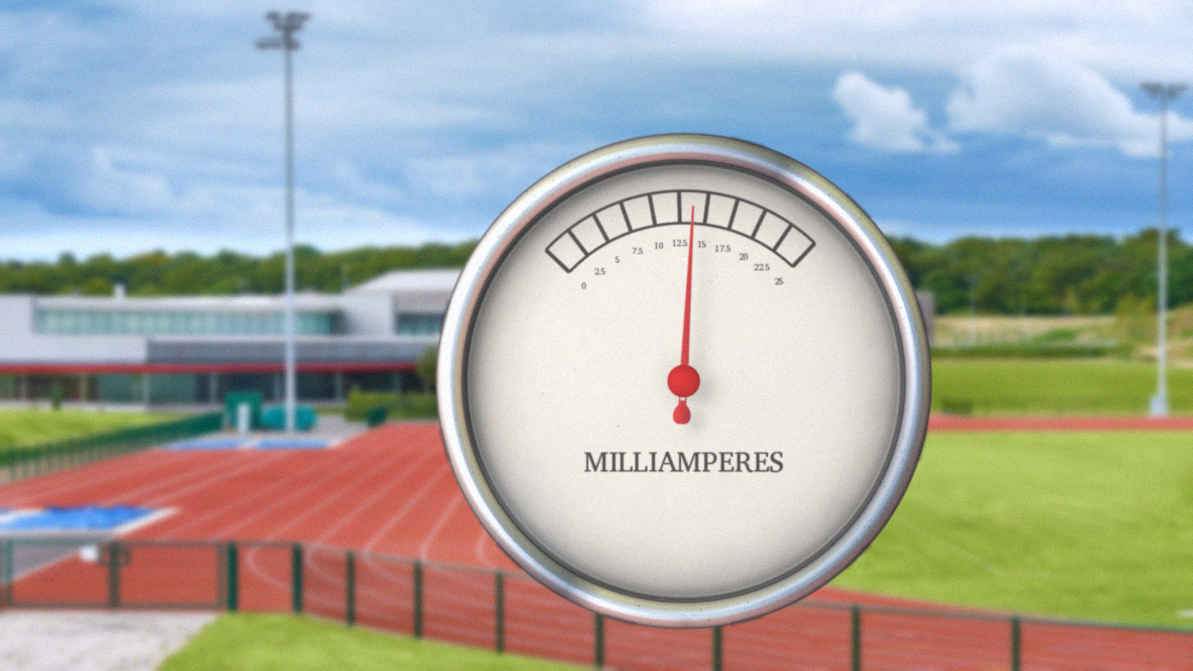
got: 13.75 mA
